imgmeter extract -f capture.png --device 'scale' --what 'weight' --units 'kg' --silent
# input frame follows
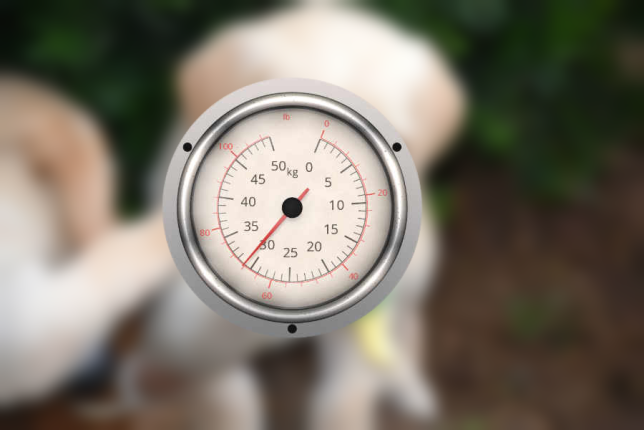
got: 31 kg
